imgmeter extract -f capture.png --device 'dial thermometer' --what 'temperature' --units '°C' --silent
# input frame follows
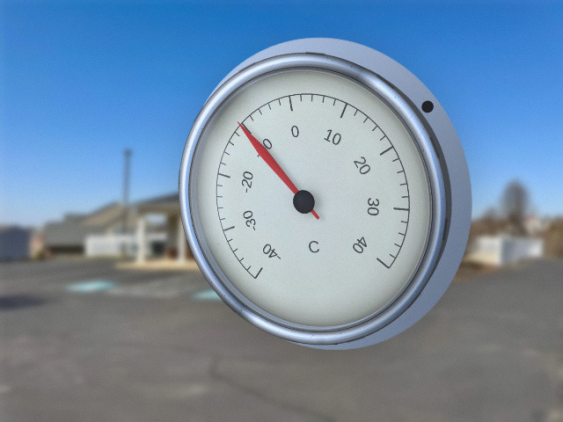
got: -10 °C
